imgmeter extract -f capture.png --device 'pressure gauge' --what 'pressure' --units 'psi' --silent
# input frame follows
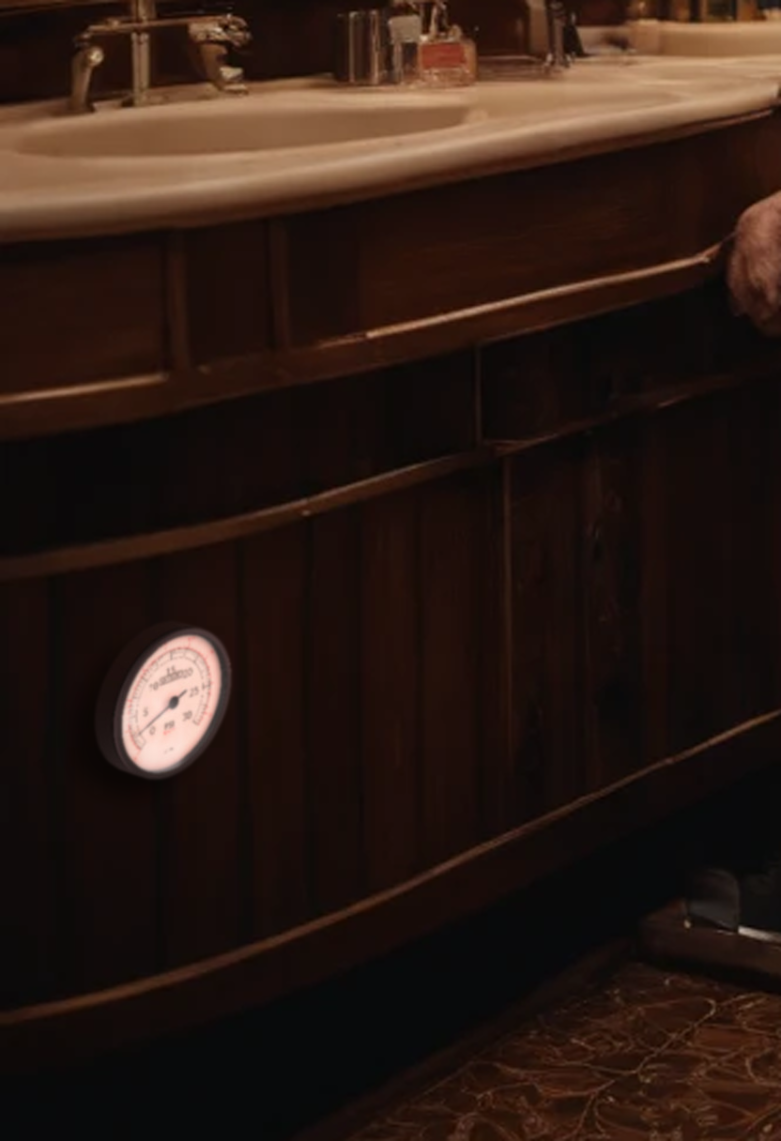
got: 2.5 psi
